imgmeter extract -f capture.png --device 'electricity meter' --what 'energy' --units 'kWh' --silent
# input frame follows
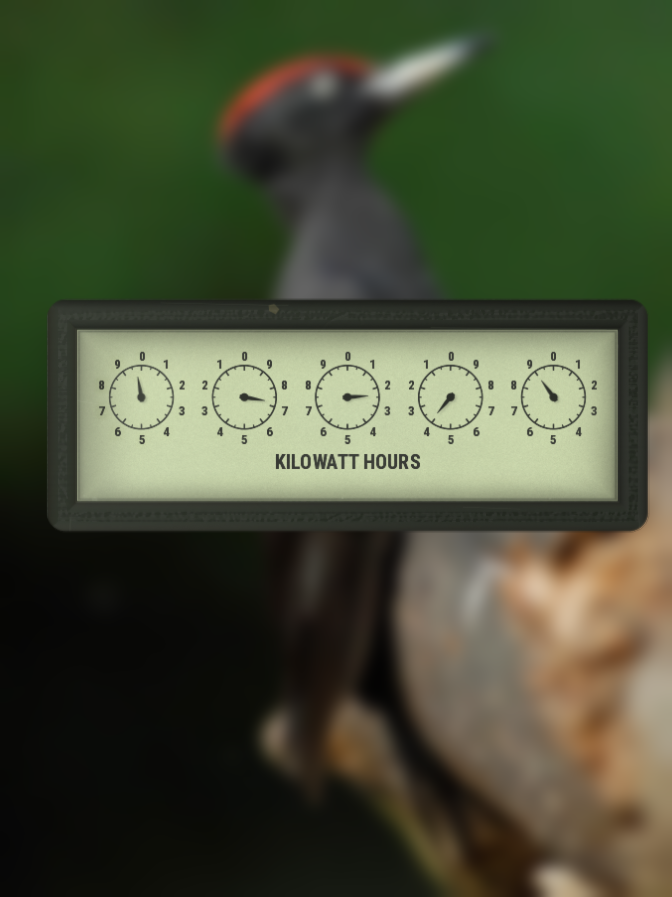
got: 97239 kWh
